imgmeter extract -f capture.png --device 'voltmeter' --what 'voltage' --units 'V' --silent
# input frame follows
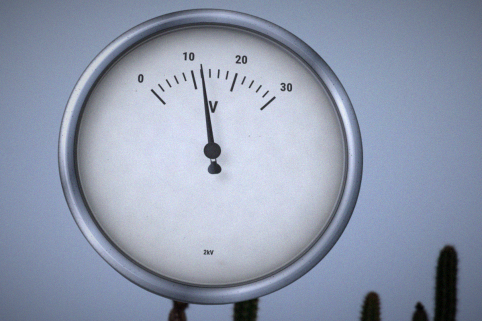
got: 12 V
